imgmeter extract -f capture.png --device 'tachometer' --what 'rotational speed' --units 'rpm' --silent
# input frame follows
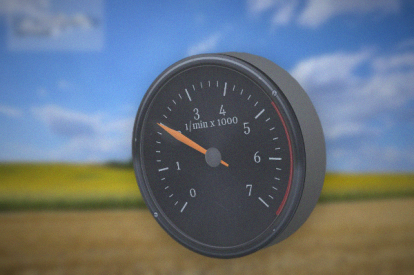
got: 2000 rpm
